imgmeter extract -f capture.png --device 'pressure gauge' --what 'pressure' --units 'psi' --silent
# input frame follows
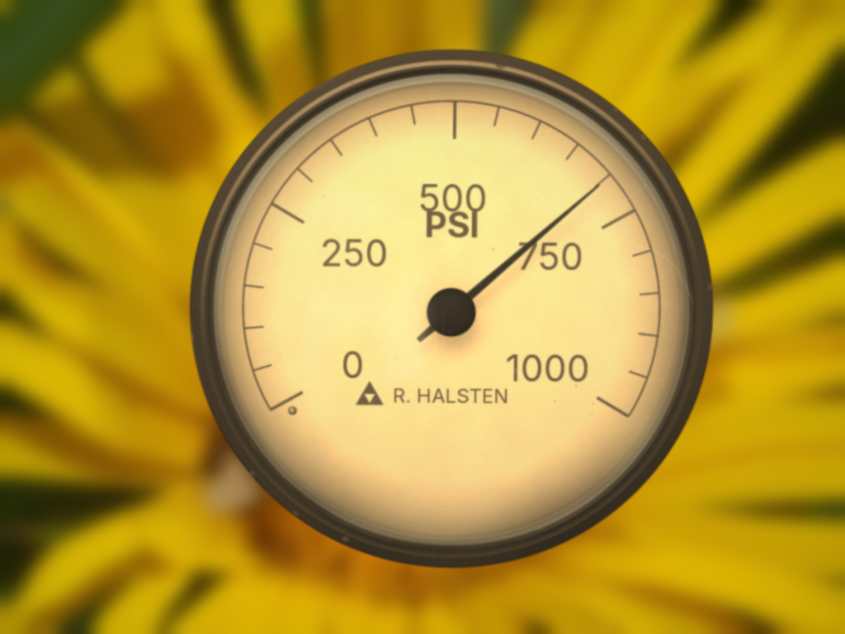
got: 700 psi
